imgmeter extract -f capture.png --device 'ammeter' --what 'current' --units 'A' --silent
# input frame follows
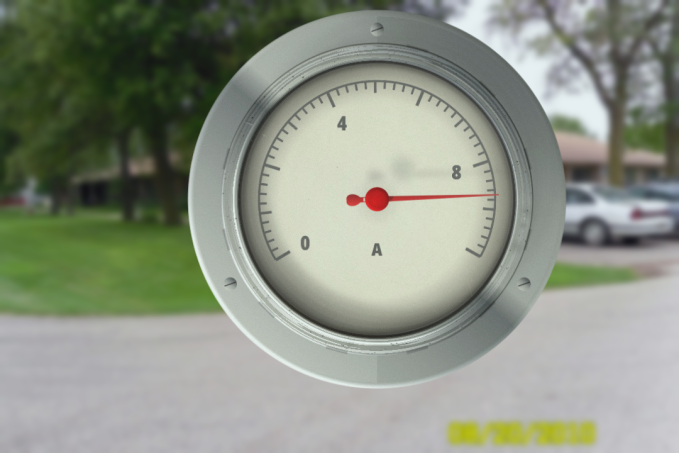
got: 8.7 A
